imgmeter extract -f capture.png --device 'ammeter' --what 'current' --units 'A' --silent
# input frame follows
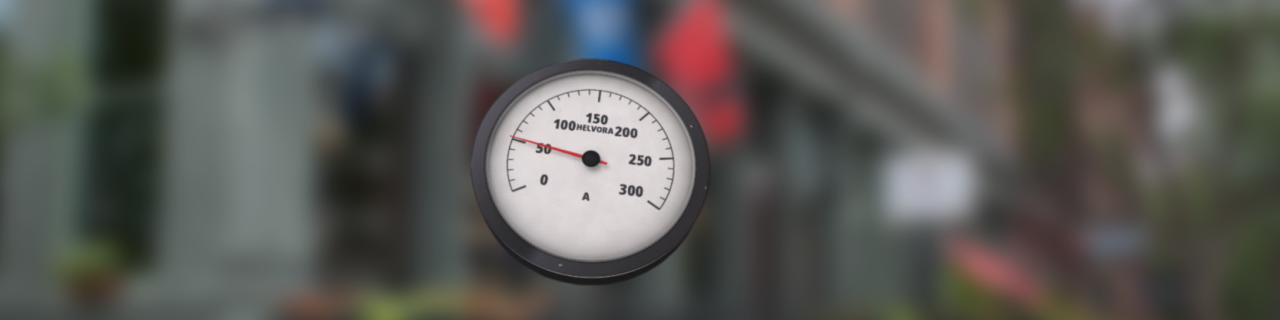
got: 50 A
